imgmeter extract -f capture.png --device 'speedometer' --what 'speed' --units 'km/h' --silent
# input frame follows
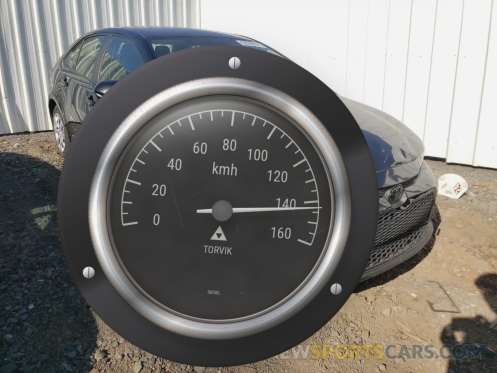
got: 142.5 km/h
